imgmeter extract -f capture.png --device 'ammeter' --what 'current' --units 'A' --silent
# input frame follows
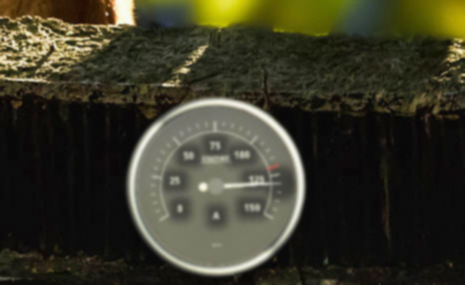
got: 130 A
